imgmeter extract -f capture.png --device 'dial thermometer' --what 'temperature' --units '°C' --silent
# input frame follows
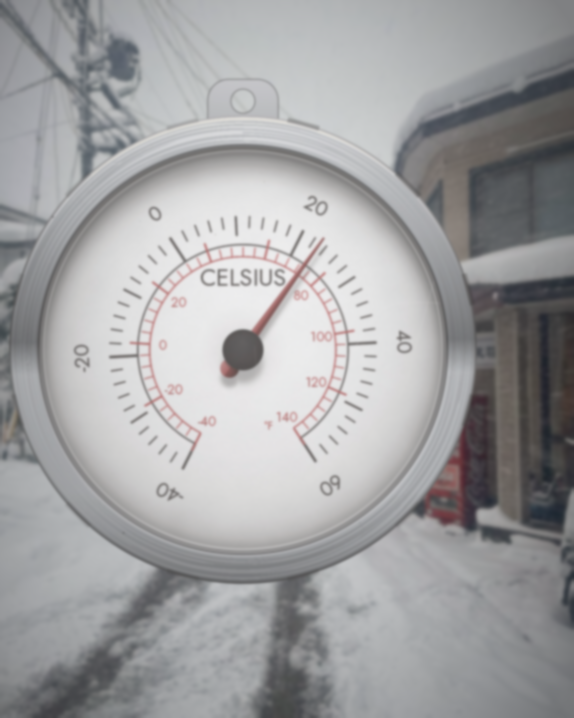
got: 23 °C
